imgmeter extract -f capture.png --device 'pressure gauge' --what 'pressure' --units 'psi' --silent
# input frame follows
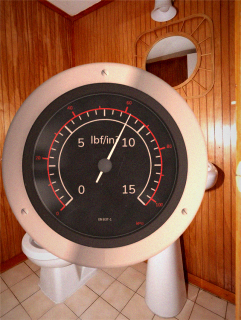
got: 9 psi
